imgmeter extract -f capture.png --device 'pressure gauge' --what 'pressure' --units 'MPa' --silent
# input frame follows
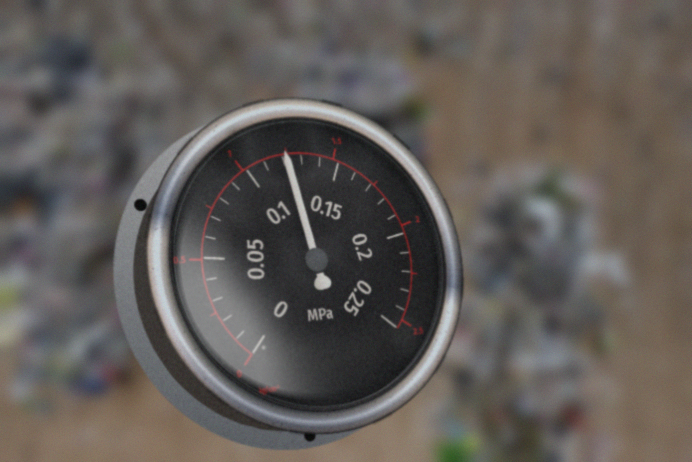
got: 0.12 MPa
